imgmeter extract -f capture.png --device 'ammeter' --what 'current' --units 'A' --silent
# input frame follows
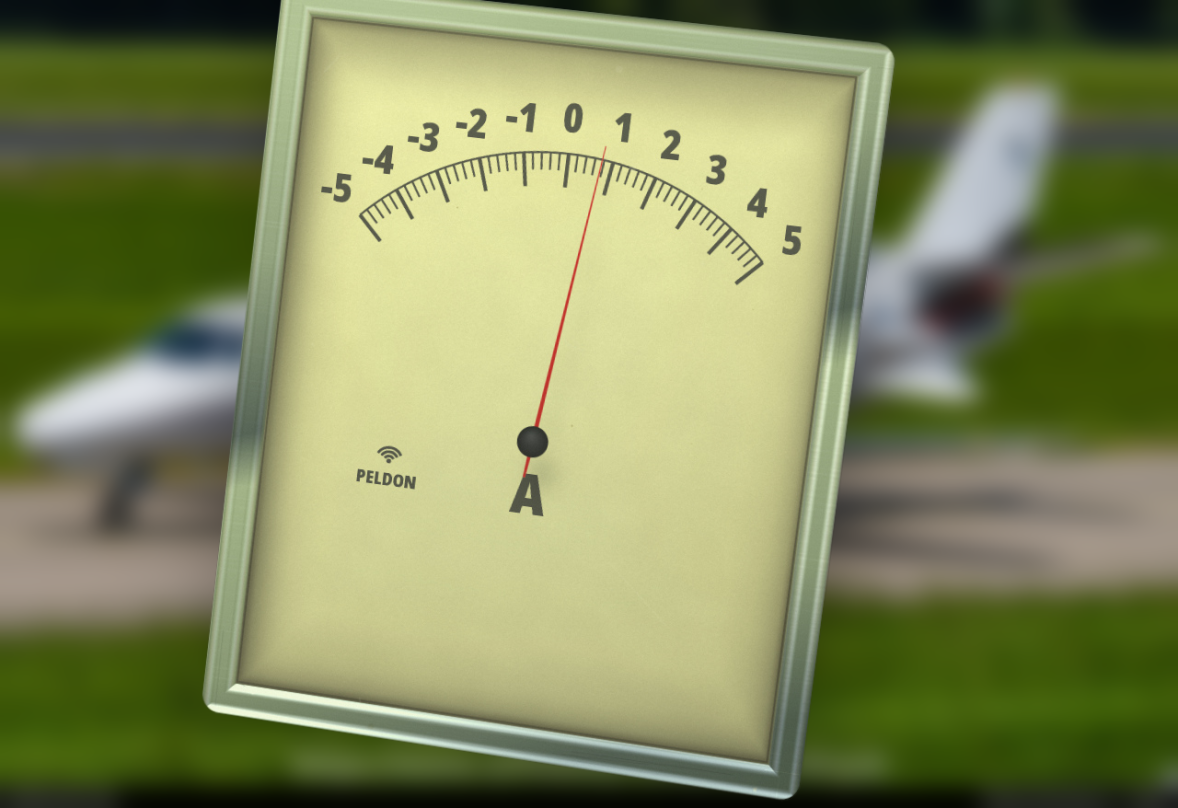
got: 0.8 A
